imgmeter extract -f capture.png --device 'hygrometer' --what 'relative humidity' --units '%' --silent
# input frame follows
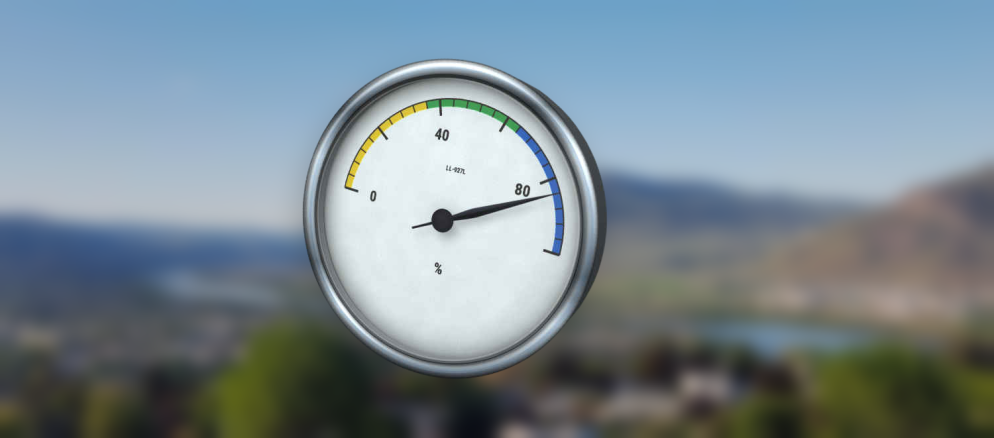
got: 84 %
